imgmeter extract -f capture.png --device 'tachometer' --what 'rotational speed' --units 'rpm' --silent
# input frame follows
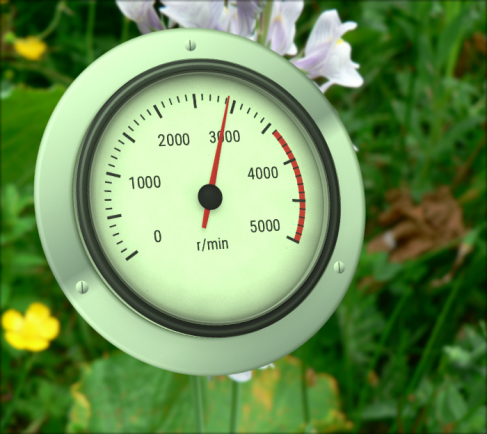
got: 2900 rpm
